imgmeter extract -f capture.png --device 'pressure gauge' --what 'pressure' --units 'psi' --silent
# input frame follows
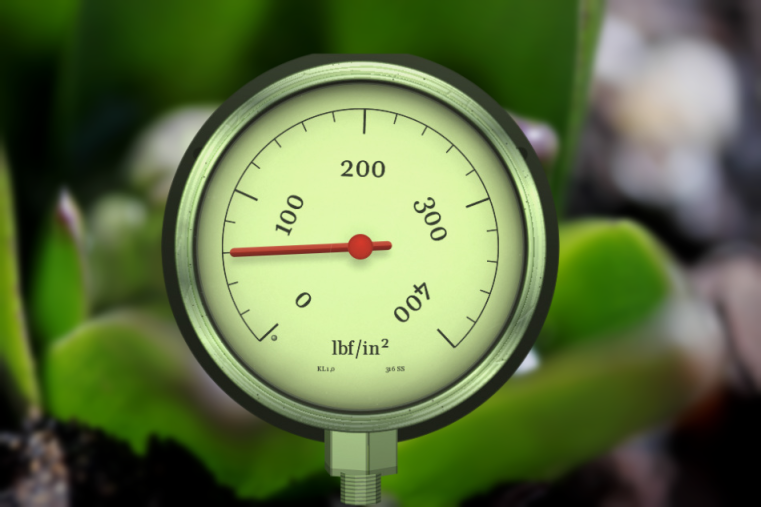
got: 60 psi
